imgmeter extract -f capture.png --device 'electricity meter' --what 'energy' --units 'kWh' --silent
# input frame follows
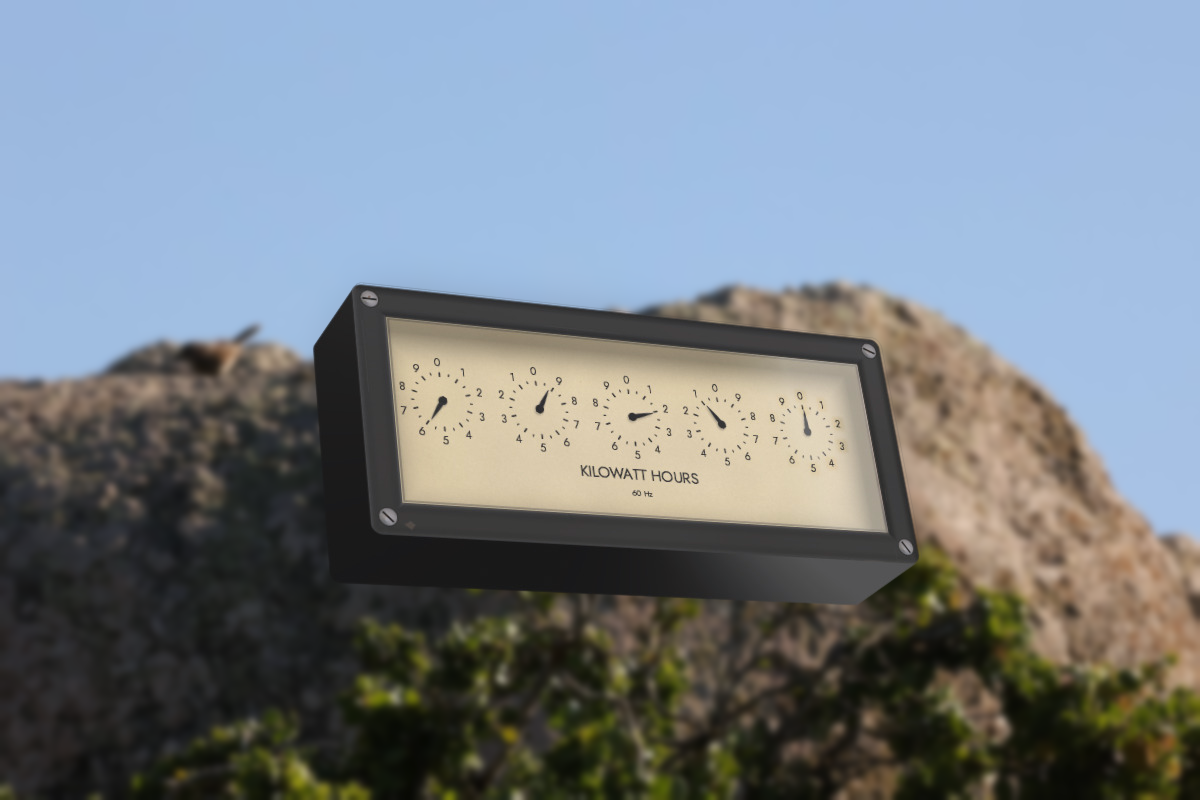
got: 59210 kWh
